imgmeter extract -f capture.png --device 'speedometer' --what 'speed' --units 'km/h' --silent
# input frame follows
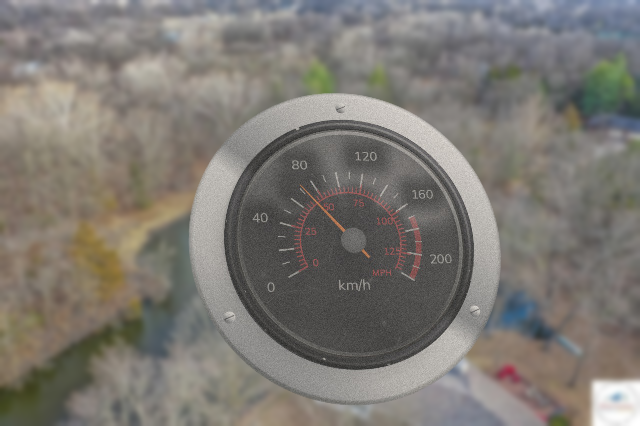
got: 70 km/h
